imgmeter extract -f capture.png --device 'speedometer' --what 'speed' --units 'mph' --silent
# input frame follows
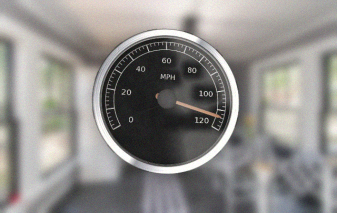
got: 114 mph
